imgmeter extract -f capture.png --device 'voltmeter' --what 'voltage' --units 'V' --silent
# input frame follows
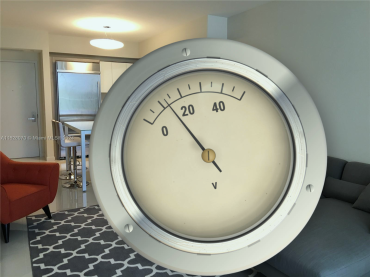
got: 12.5 V
